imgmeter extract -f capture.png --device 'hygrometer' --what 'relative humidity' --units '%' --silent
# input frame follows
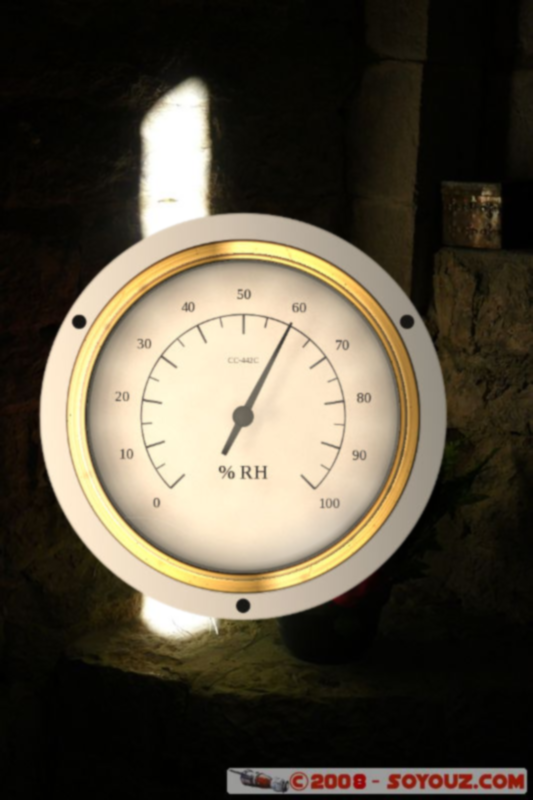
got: 60 %
